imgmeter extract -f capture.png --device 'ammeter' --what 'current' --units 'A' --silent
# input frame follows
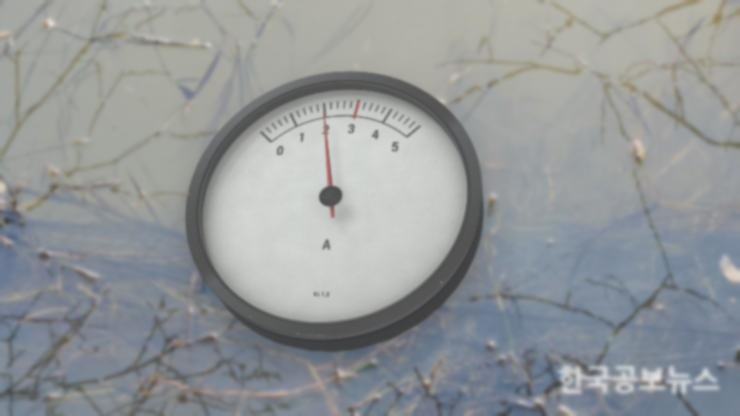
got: 2 A
